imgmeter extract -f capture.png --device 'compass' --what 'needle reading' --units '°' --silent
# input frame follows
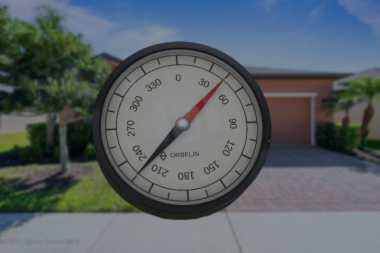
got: 45 °
